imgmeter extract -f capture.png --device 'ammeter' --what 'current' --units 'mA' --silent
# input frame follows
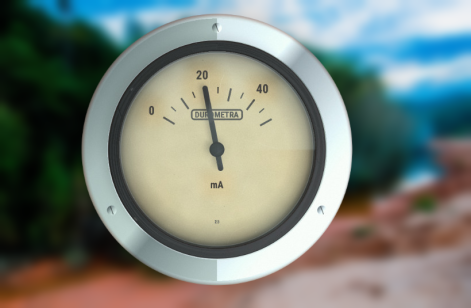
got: 20 mA
